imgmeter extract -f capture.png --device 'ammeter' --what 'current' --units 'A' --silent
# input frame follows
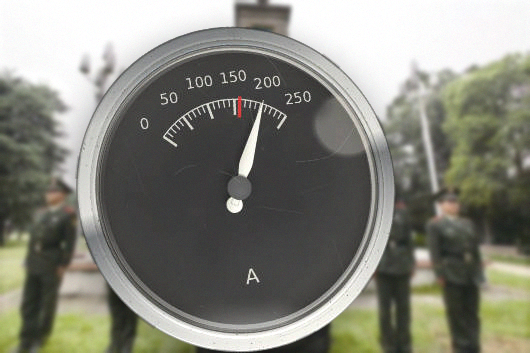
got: 200 A
